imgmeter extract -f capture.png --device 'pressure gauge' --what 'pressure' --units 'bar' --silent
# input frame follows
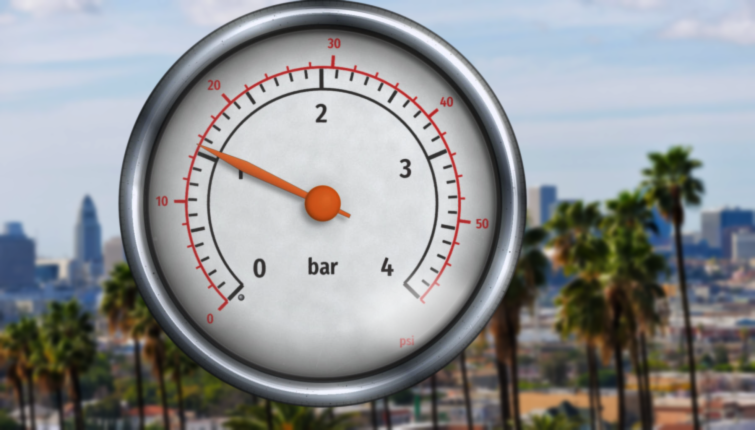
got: 1.05 bar
